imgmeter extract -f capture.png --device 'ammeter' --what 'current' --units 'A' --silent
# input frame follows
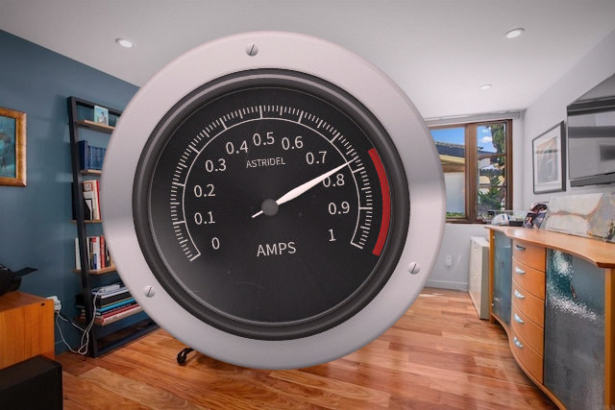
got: 0.77 A
